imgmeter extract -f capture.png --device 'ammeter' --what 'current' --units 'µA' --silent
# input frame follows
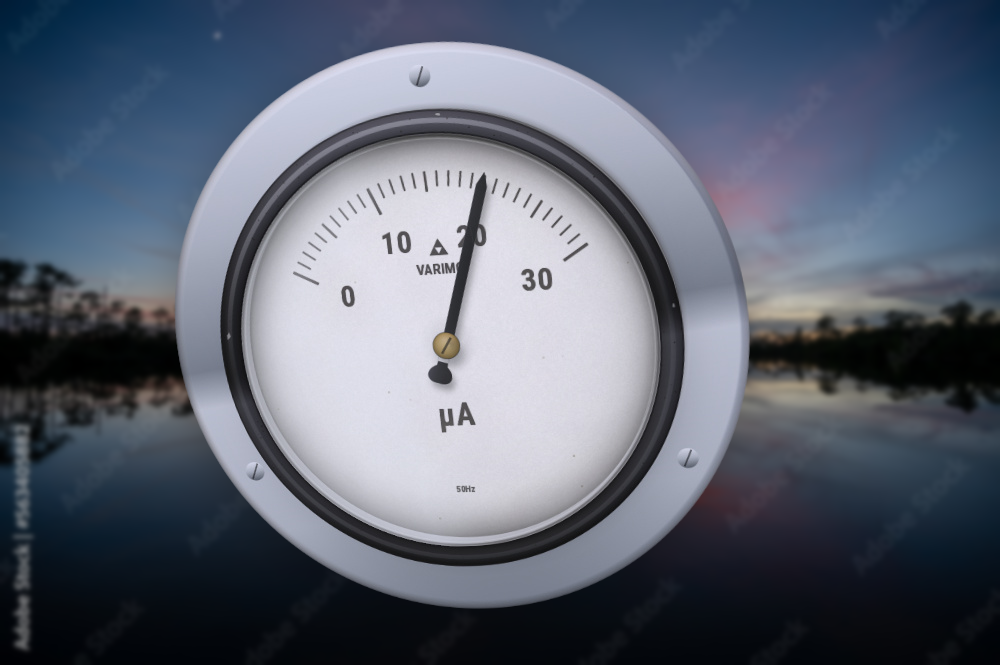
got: 20 µA
